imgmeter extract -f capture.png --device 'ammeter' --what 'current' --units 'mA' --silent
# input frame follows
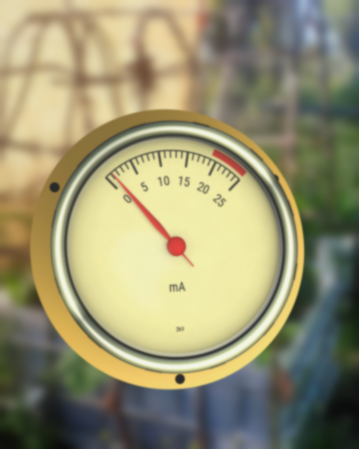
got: 1 mA
